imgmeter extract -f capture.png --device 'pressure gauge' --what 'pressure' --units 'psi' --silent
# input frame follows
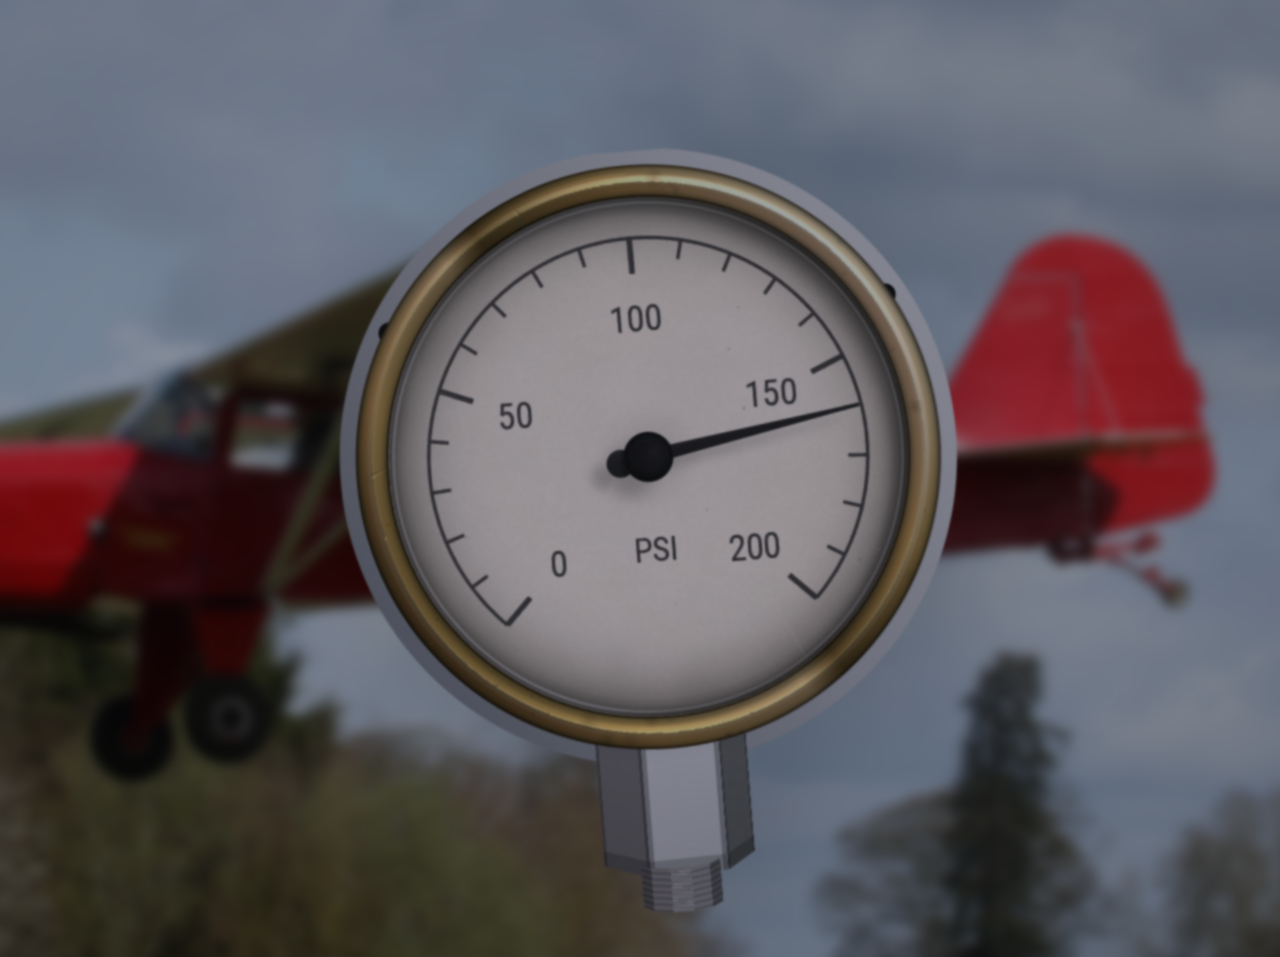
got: 160 psi
